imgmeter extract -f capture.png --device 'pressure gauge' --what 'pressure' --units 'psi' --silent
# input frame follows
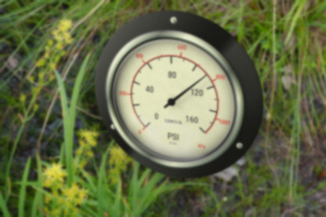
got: 110 psi
